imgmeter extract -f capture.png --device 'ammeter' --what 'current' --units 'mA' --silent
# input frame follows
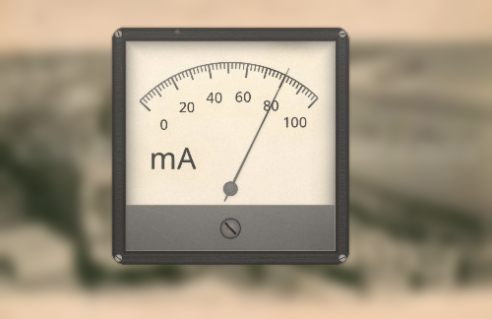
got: 80 mA
